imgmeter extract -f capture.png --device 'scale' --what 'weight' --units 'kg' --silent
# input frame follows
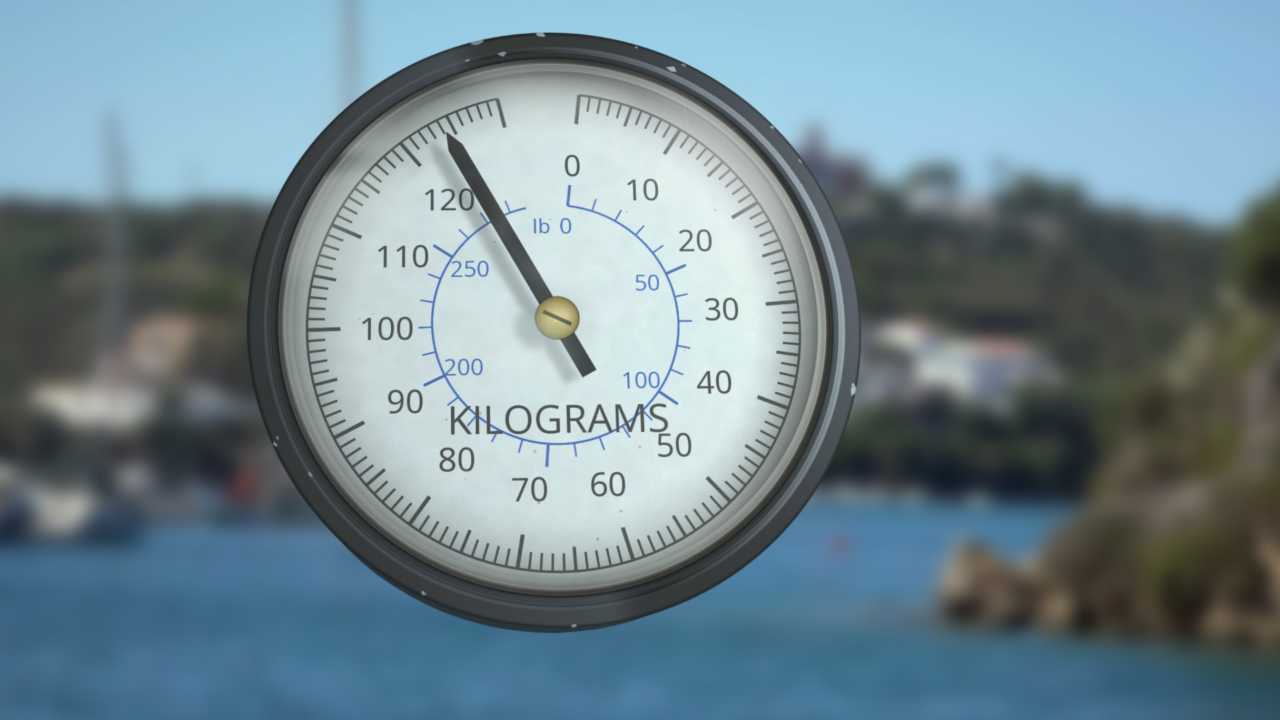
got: 124 kg
